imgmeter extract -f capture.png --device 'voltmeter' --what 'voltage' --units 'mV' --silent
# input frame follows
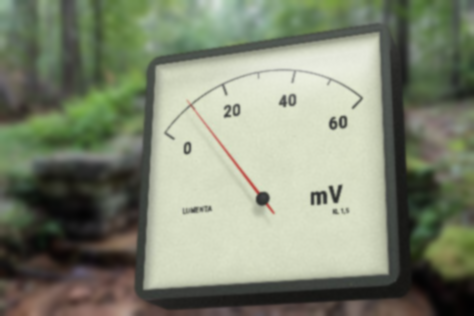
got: 10 mV
